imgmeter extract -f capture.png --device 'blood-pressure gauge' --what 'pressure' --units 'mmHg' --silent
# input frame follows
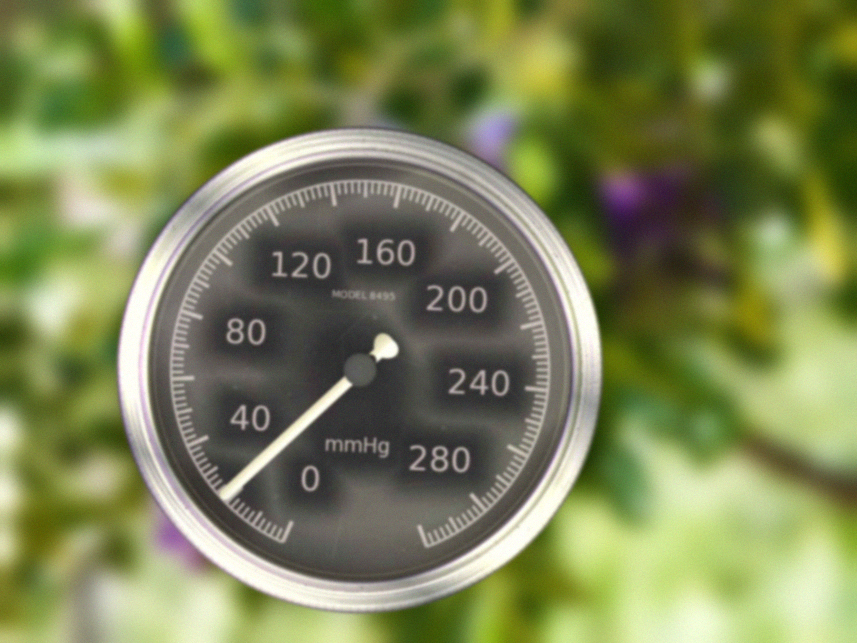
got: 22 mmHg
